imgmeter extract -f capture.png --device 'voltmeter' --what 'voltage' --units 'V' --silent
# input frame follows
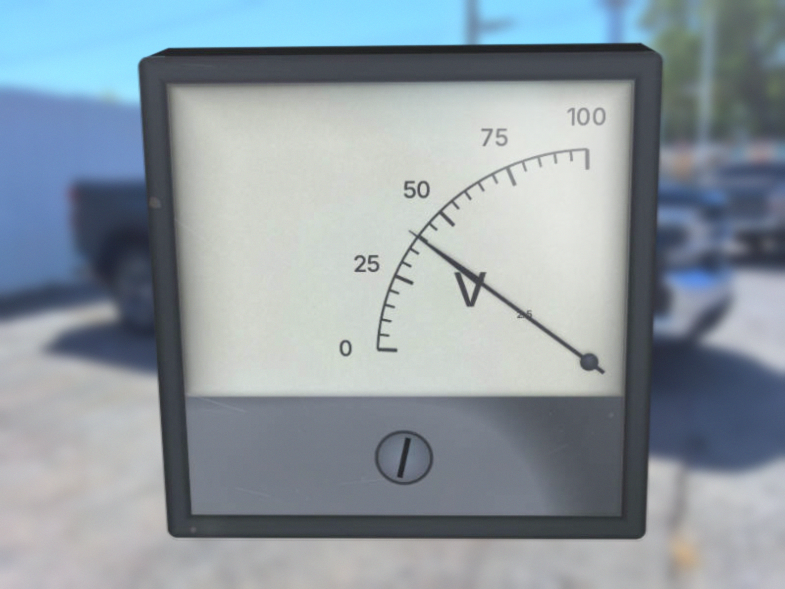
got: 40 V
